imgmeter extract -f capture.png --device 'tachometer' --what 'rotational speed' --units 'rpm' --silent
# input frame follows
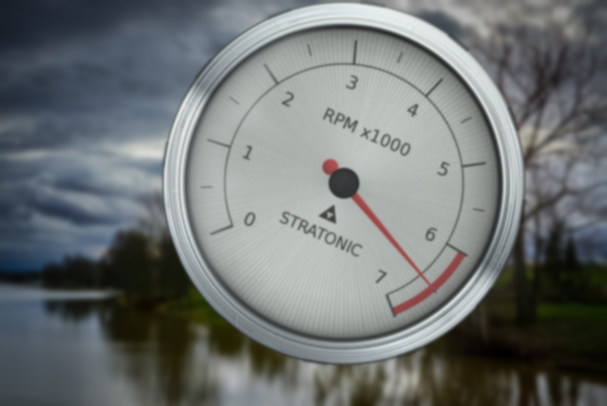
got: 6500 rpm
